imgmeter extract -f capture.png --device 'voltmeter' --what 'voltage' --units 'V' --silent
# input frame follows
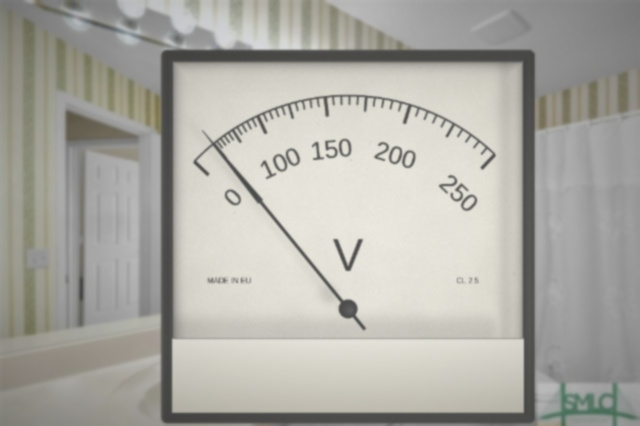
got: 50 V
